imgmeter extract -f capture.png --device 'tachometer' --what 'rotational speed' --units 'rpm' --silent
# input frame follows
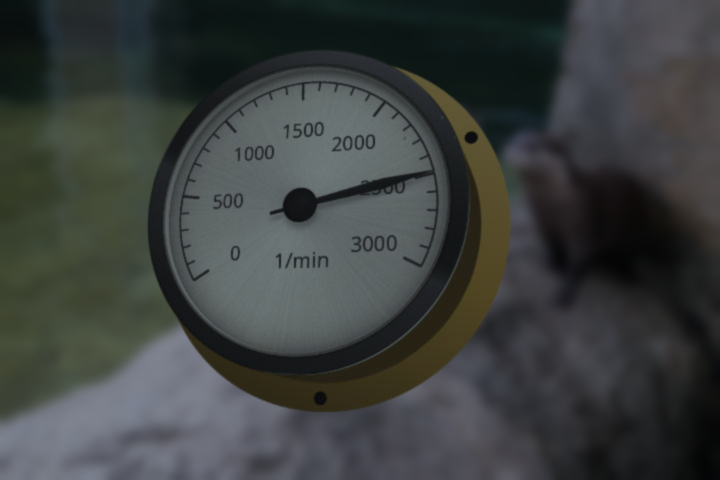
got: 2500 rpm
